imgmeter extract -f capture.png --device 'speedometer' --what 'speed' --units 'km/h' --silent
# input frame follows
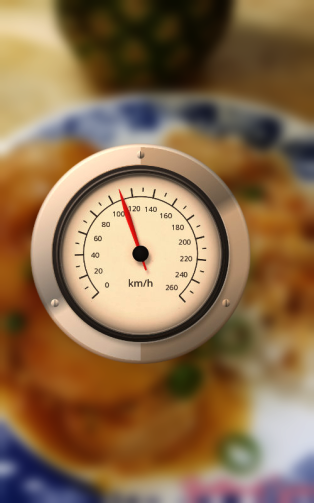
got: 110 km/h
